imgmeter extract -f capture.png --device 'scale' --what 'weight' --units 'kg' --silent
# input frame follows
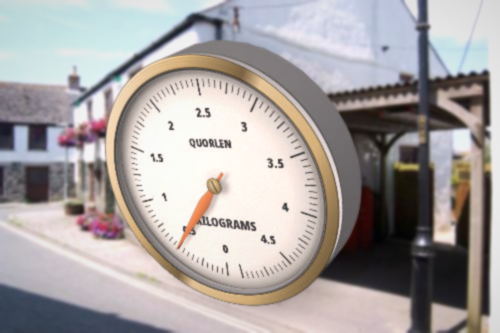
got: 0.5 kg
